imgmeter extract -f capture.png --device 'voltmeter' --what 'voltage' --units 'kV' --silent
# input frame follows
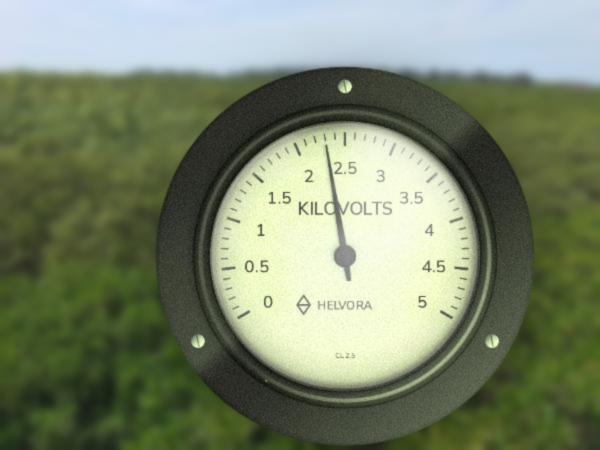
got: 2.3 kV
